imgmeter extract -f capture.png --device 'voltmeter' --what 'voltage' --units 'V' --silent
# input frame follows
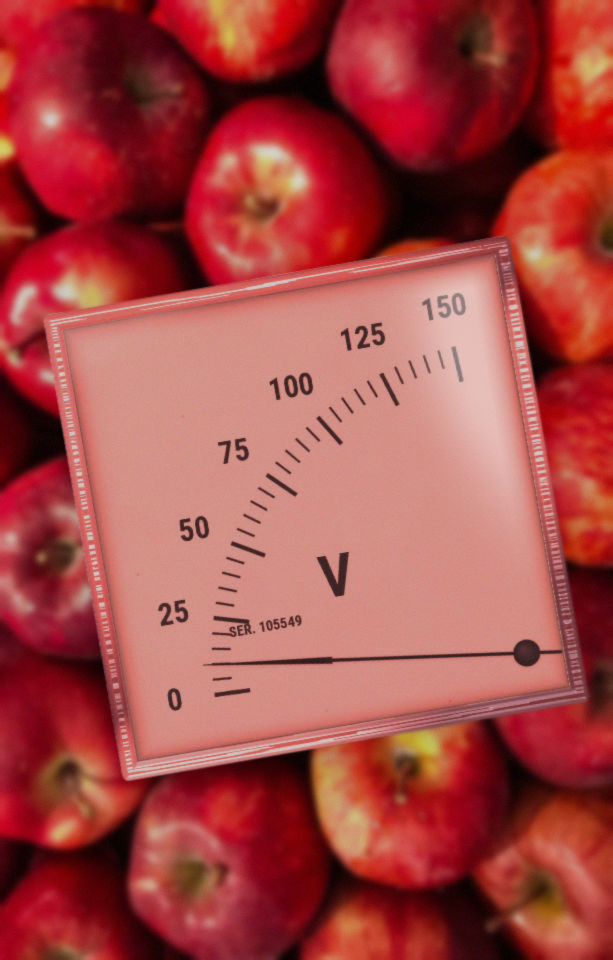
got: 10 V
